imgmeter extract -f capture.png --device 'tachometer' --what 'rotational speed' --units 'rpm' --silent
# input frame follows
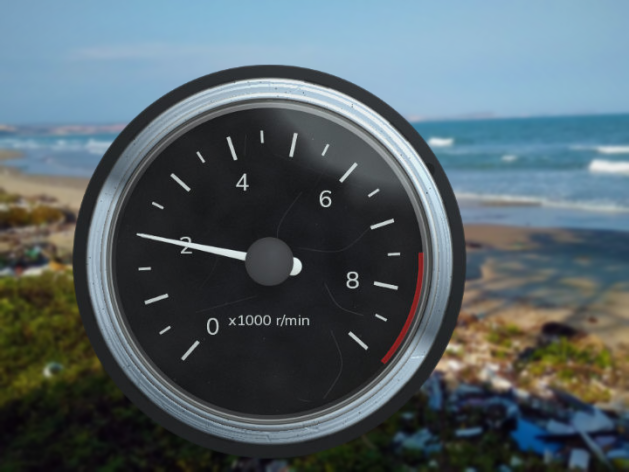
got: 2000 rpm
